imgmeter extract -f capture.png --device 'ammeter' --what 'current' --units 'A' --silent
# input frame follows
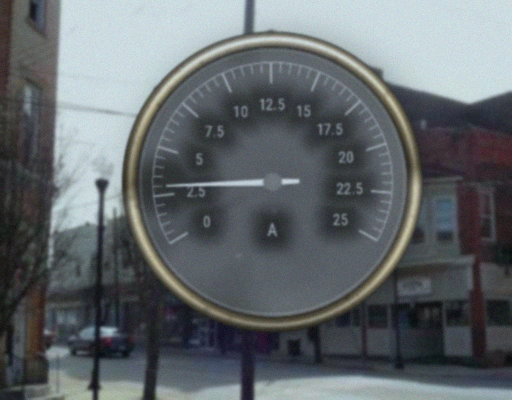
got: 3 A
